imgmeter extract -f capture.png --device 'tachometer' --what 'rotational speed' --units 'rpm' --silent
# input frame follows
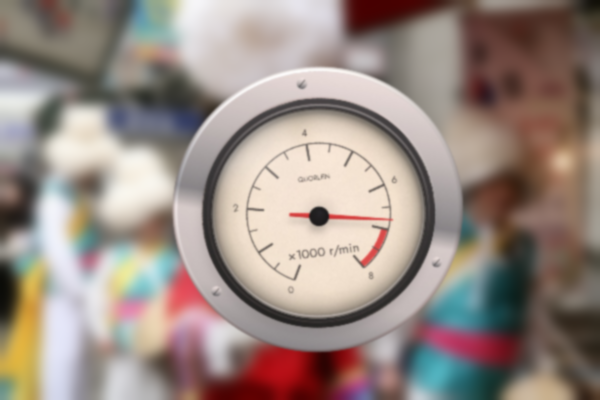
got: 6750 rpm
